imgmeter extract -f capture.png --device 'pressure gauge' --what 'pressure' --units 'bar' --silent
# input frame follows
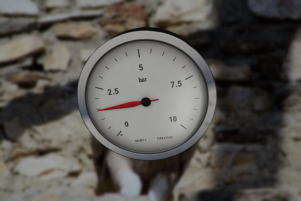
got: 1.5 bar
